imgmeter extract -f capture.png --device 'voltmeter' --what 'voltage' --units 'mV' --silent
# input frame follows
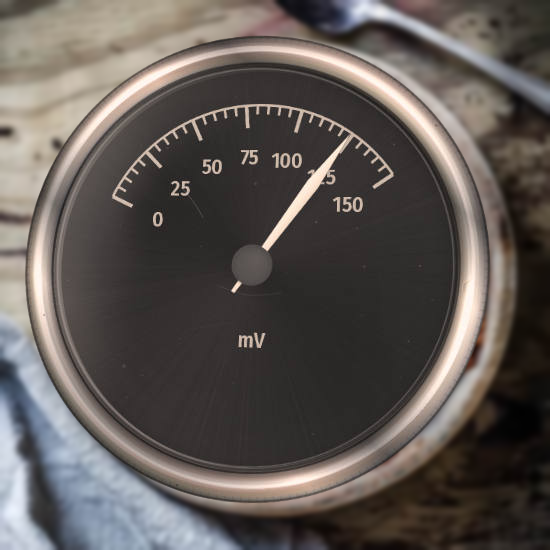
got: 125 mV
